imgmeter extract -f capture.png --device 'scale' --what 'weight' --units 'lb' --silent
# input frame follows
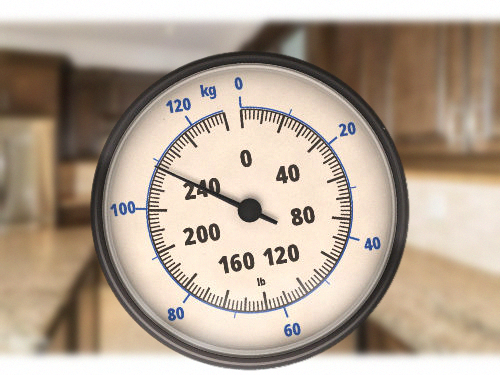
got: 240 lb
